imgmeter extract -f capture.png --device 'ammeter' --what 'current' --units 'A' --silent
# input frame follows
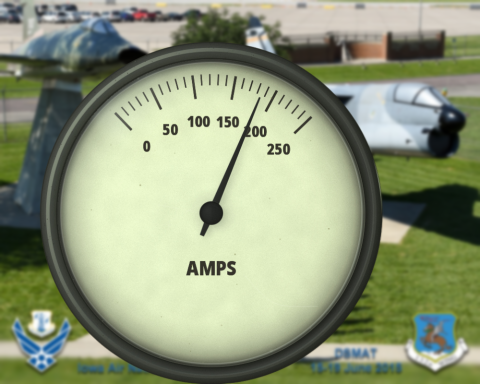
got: 185 A
